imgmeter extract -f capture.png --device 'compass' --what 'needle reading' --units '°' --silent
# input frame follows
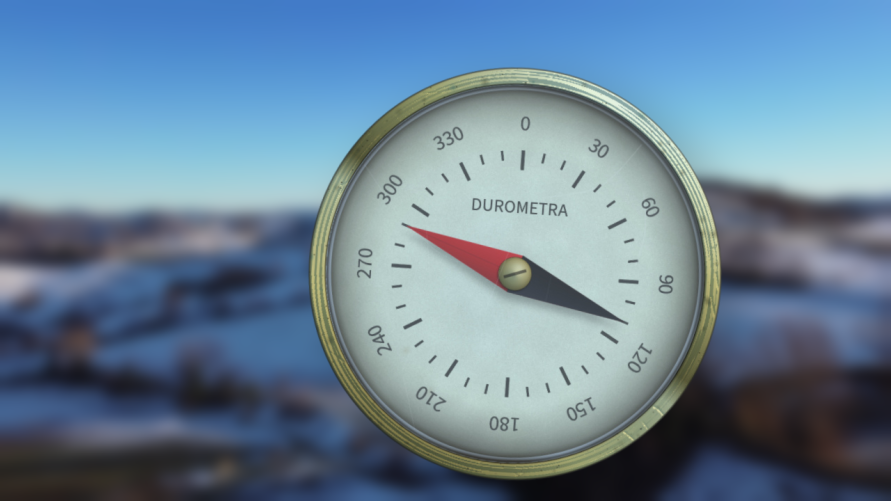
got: 290 °
